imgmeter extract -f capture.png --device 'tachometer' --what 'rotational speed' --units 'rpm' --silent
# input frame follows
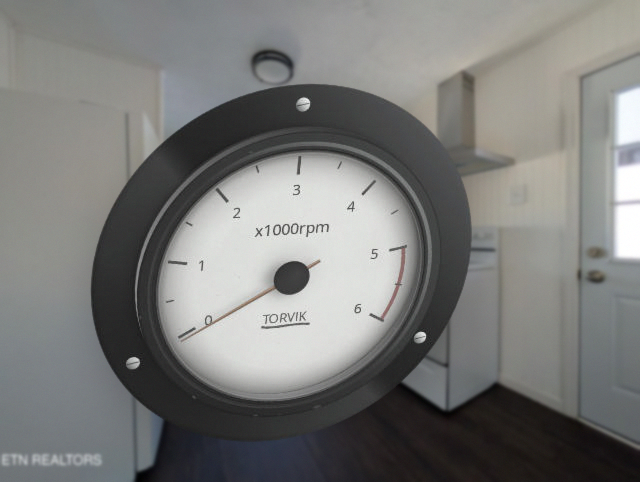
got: 0 rpm
